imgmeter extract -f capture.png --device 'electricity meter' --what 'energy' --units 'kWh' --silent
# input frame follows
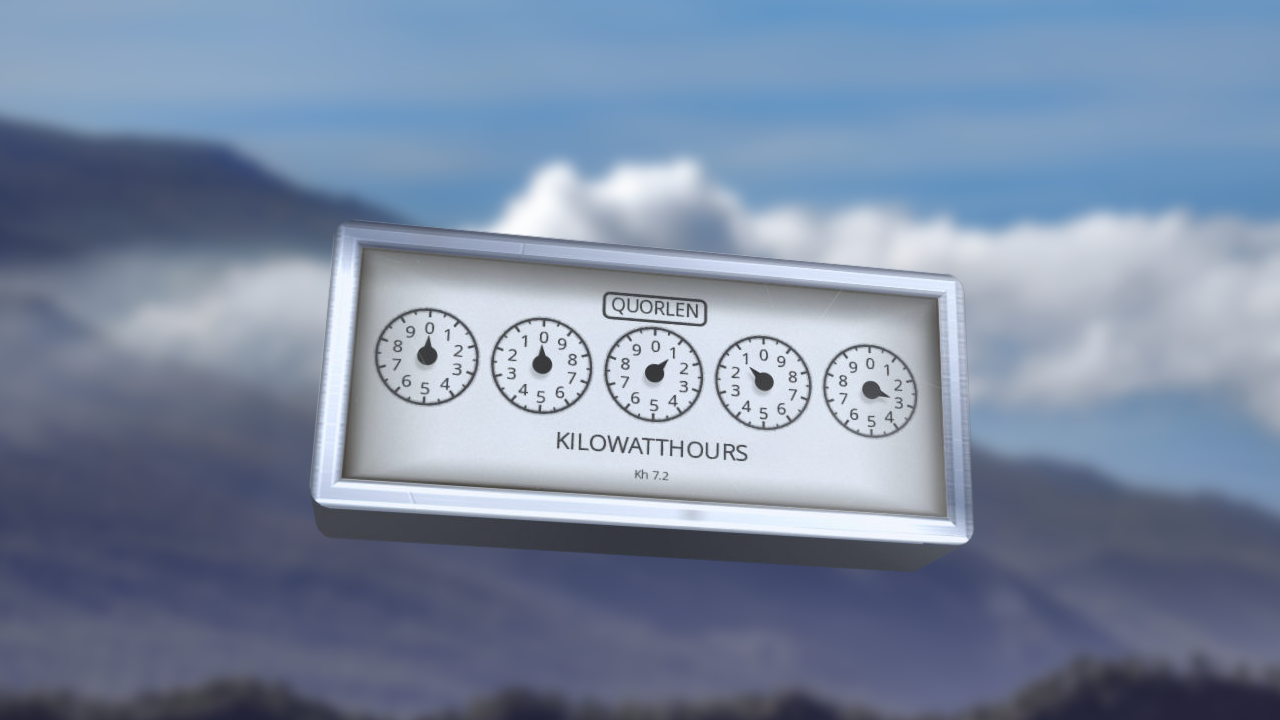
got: 113 kWh
